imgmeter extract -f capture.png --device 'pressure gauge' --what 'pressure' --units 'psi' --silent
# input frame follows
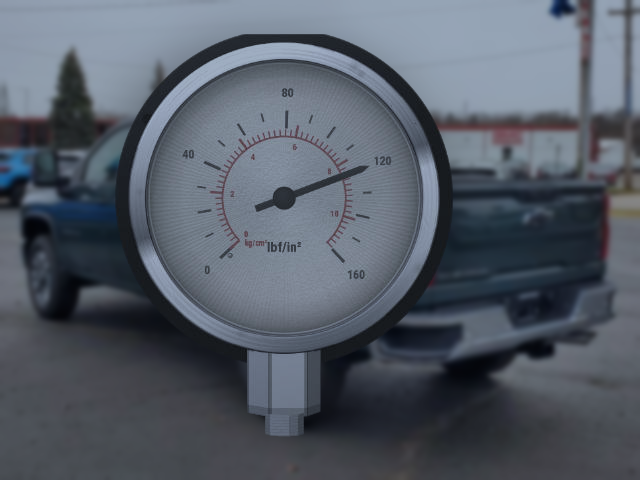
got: 120 psi
